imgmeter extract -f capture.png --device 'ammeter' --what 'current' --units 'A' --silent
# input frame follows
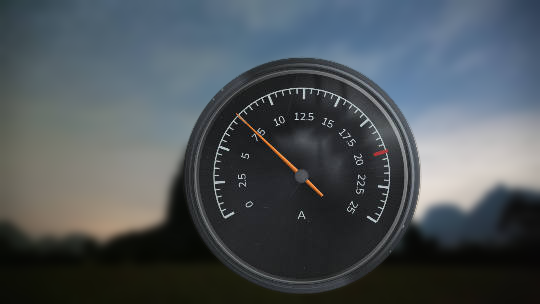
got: 7.5 A
